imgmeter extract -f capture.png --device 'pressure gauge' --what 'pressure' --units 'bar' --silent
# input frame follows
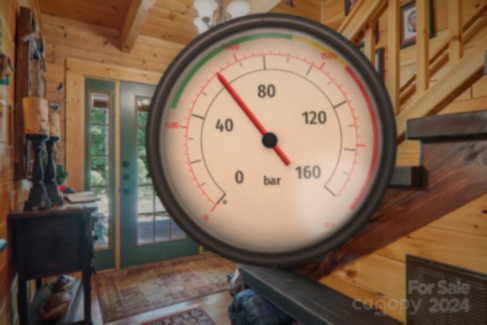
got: 60 bar
